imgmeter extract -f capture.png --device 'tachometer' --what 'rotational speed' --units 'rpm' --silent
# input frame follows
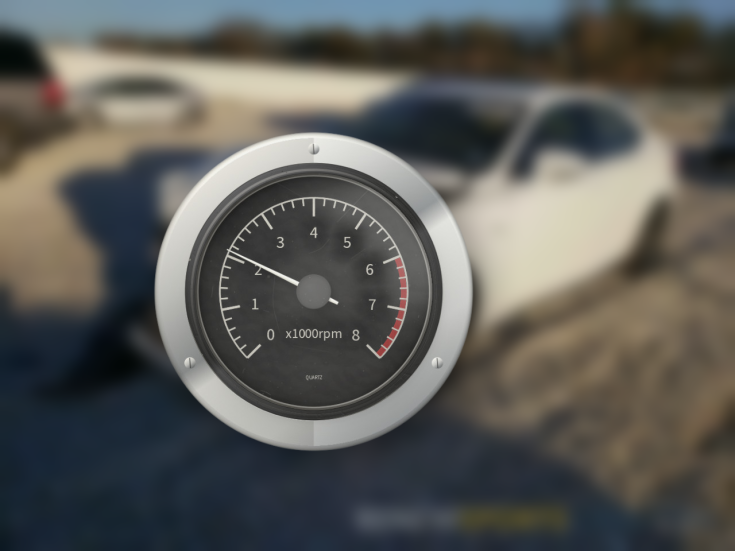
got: 2100 rpm
